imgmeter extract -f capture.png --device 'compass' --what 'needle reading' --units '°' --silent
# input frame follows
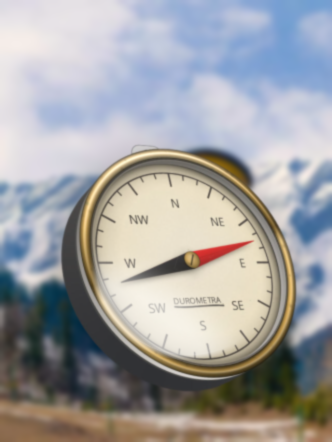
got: 75 °
